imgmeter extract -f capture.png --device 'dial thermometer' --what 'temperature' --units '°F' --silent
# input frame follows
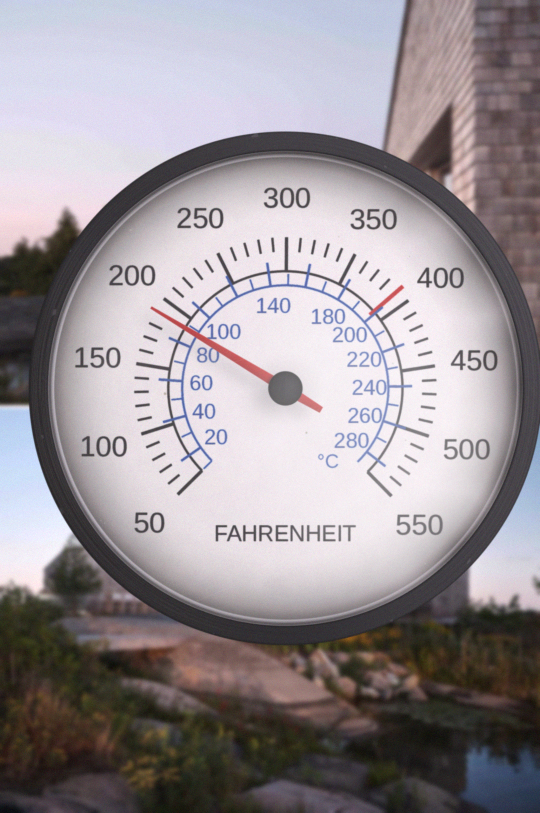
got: 190 °F
